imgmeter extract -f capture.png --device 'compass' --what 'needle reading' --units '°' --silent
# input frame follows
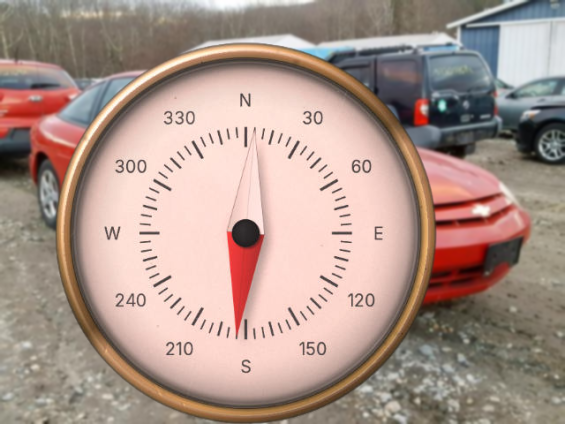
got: 185 °
